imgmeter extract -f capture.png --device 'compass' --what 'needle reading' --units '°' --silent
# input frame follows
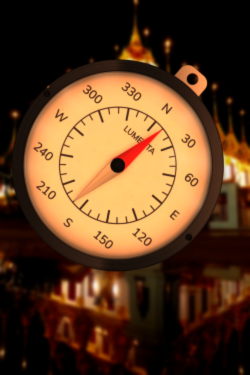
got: 10 °
